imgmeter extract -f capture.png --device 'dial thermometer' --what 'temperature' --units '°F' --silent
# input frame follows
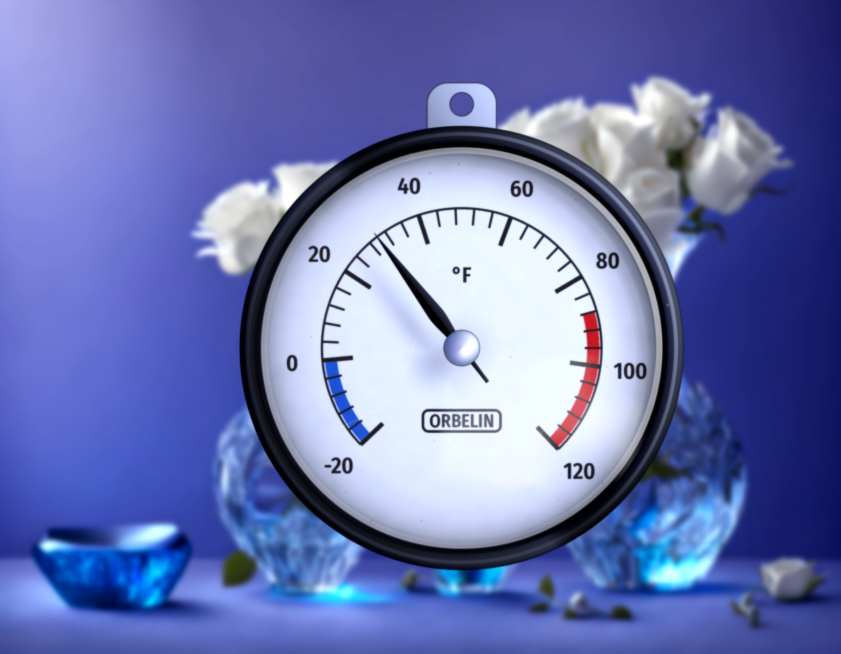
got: 30 °F
